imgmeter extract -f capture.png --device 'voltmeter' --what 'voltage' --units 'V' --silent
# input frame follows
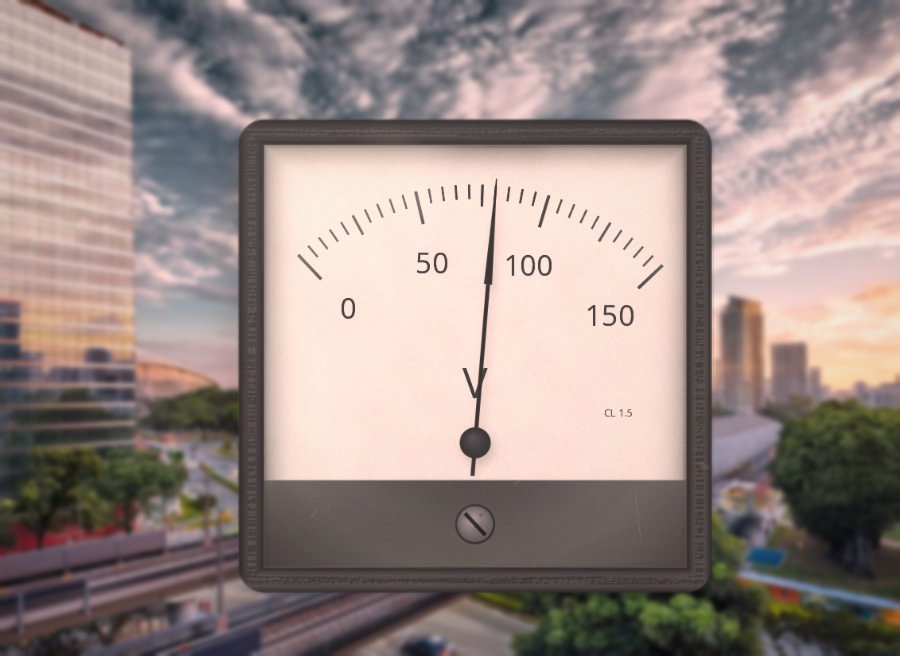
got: 80 V
